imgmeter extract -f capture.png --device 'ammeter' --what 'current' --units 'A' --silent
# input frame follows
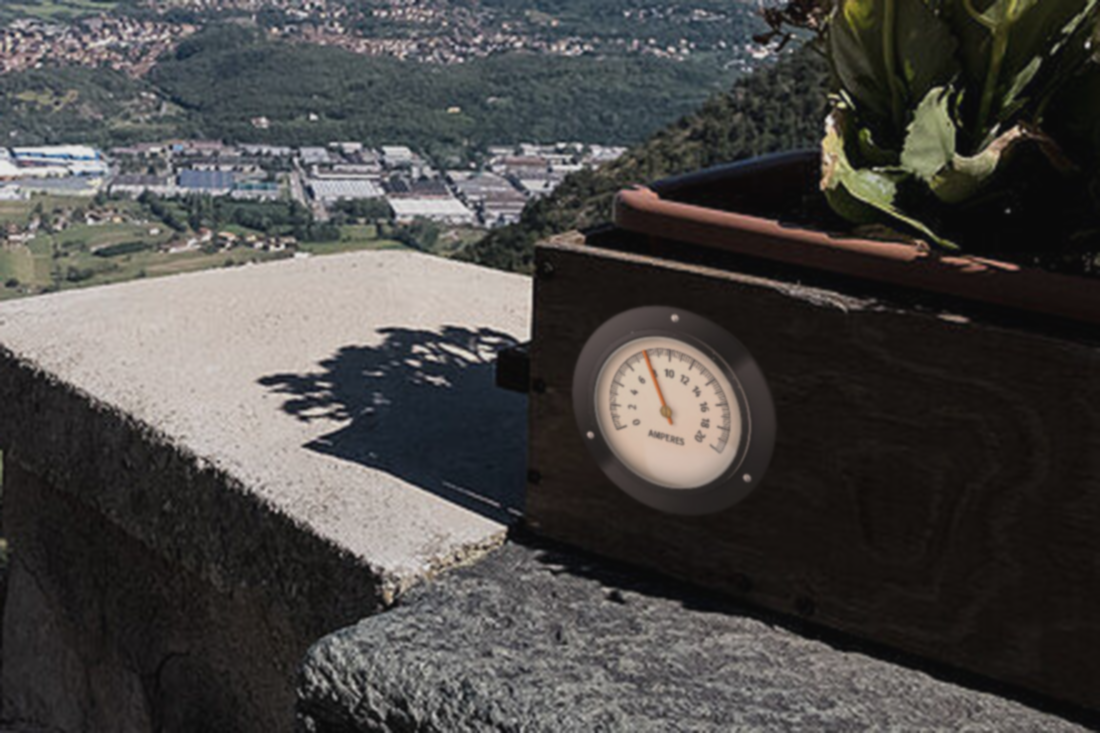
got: 8 A
